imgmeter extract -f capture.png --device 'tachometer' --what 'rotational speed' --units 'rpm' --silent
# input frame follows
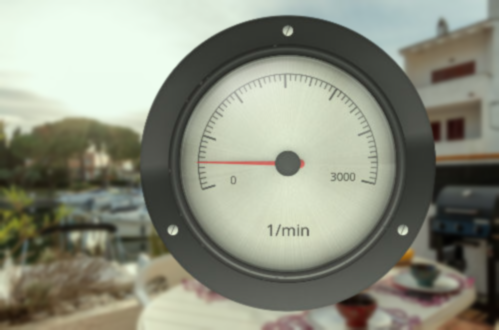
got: 250 rpm
